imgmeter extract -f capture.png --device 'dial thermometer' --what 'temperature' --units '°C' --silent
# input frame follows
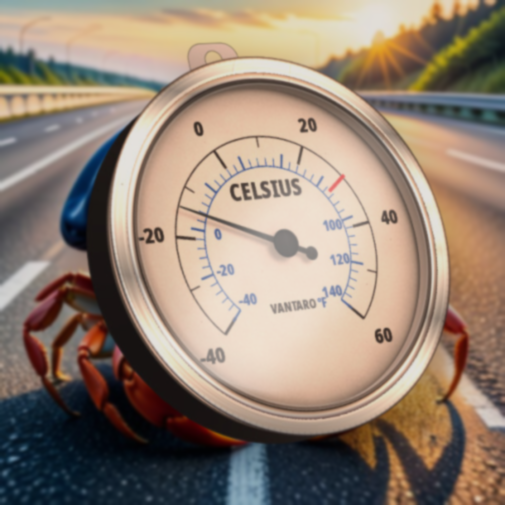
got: -15 °C
